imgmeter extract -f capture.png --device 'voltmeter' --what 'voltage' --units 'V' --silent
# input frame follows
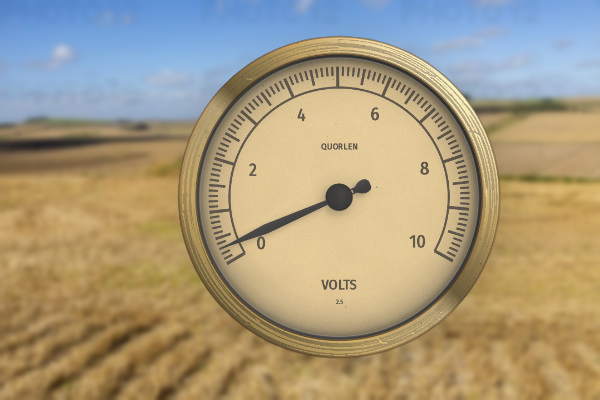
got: 0.3 V
